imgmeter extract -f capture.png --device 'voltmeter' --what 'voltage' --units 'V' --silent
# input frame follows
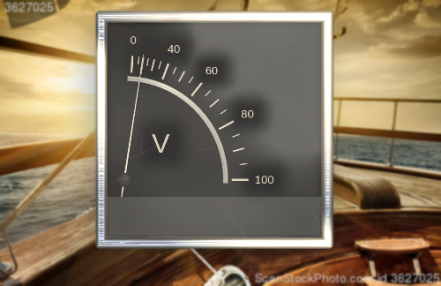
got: 20 V
